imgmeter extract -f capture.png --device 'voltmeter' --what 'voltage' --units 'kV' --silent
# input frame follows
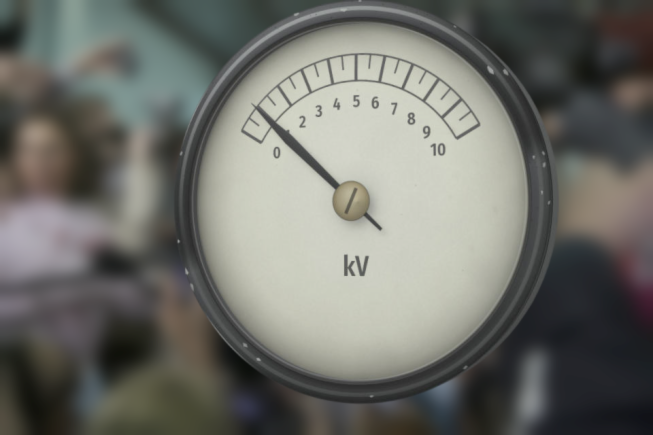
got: 1 kV
